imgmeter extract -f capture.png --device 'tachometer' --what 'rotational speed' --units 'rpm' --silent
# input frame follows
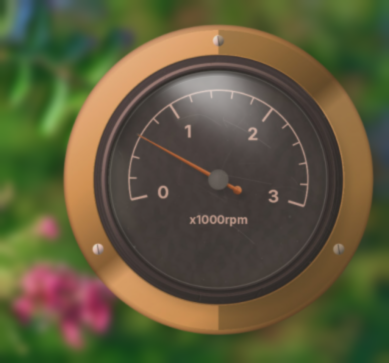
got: 600 rpm
